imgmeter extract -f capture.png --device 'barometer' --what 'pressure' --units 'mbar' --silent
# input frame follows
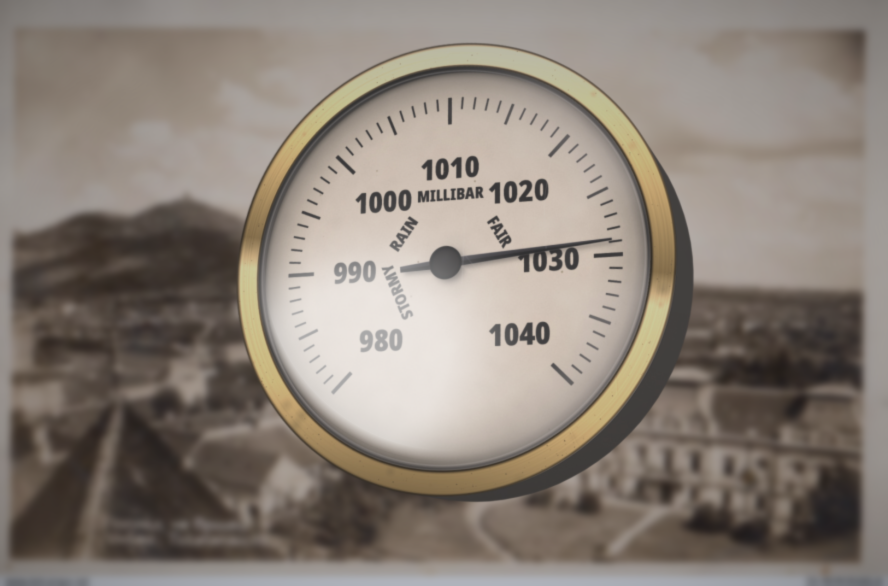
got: 1029 mbar
